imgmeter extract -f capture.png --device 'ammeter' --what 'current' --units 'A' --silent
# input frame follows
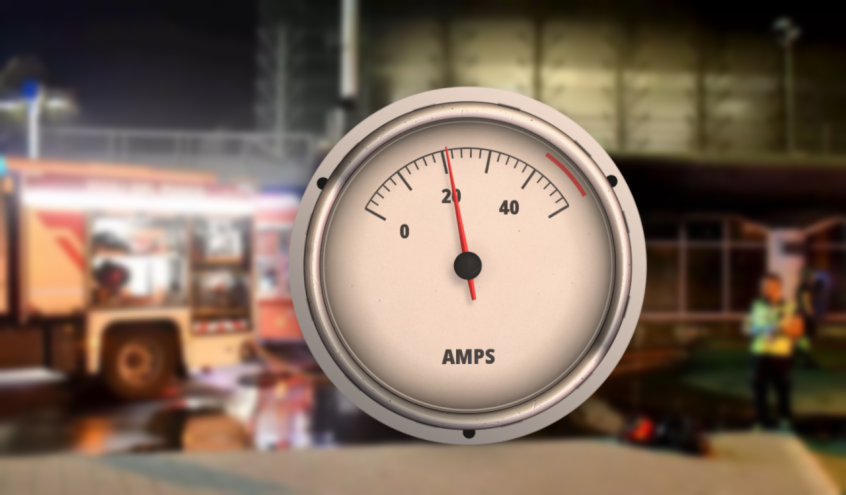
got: 21 A
